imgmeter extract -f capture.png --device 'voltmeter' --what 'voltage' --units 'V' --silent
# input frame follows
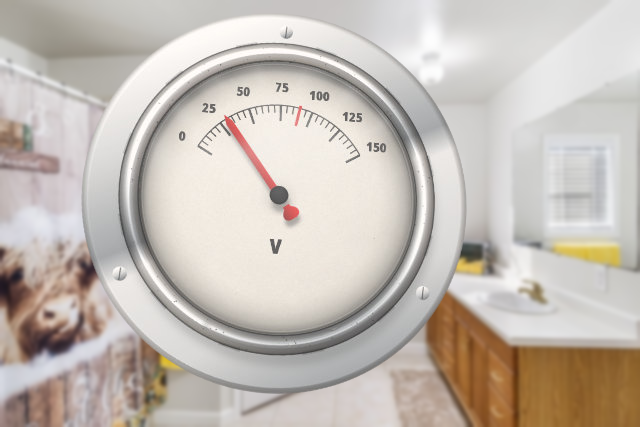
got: 30 V
